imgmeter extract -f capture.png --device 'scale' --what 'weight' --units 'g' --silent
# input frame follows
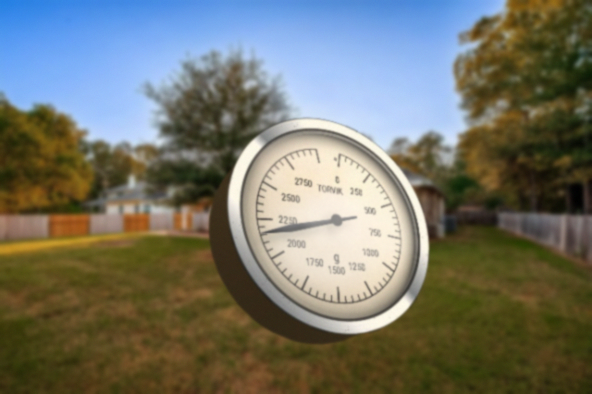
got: 2150 g
